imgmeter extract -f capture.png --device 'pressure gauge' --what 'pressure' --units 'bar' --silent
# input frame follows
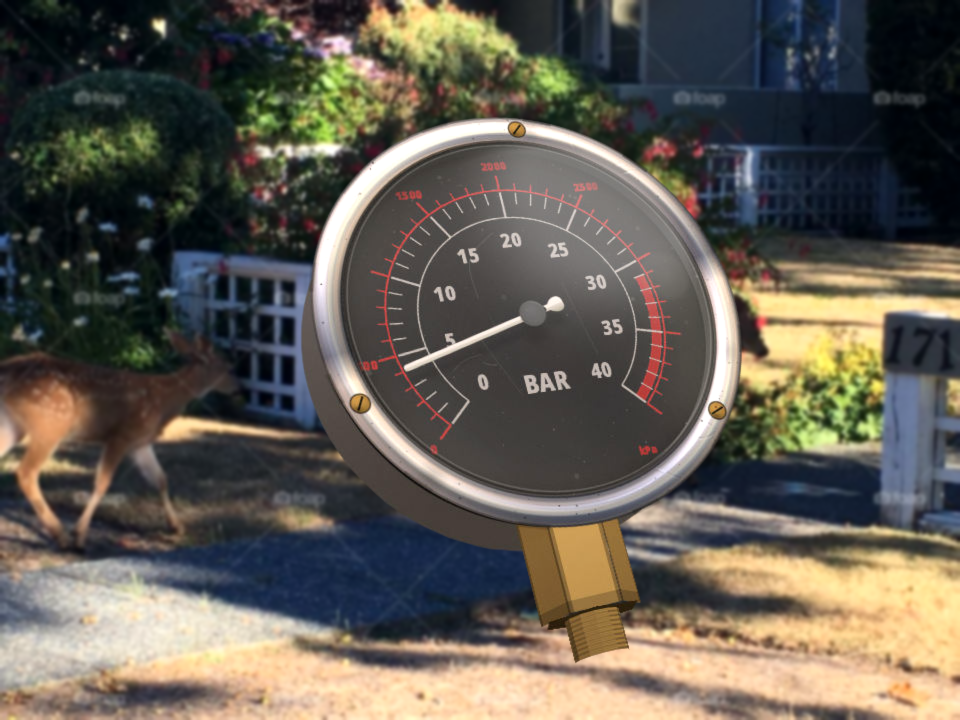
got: 4 bar
